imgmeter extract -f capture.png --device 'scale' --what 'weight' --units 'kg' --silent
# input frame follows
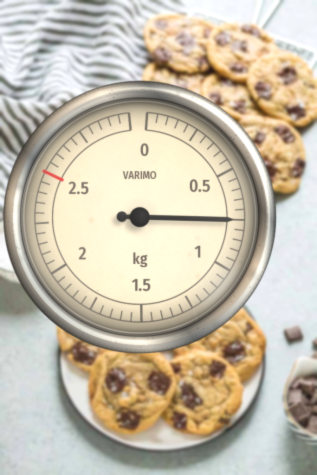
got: 0.75 kg
